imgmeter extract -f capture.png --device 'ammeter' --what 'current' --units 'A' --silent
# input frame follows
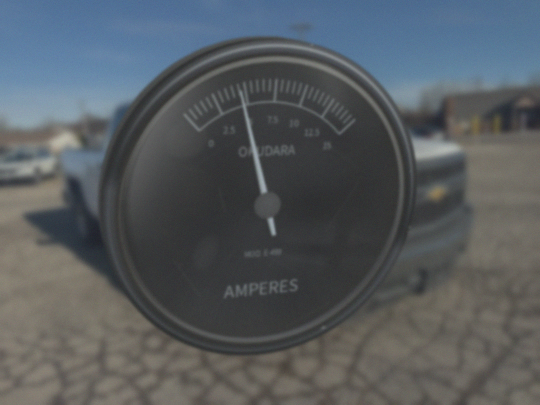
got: 4.5 A
